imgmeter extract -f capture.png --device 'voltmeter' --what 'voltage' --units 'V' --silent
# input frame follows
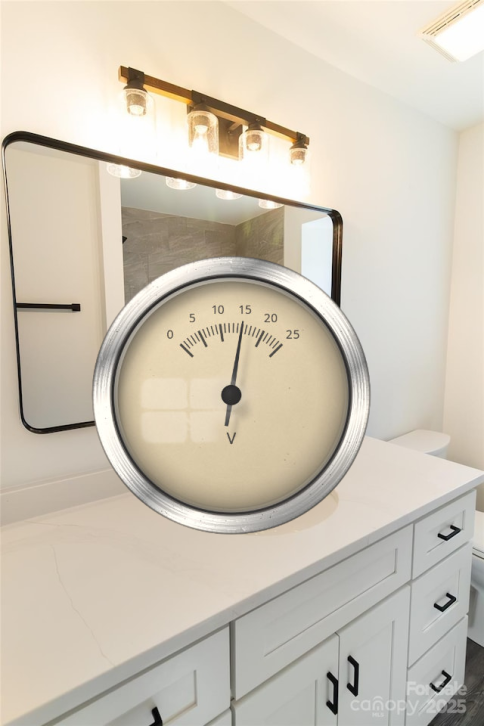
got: 15 V
